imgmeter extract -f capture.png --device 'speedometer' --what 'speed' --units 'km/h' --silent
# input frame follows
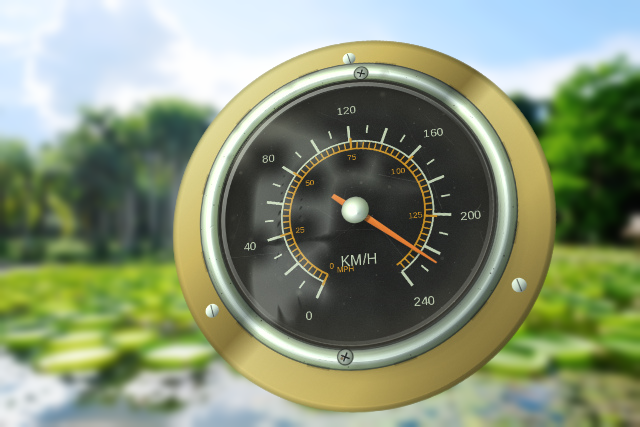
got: 225 km/h
